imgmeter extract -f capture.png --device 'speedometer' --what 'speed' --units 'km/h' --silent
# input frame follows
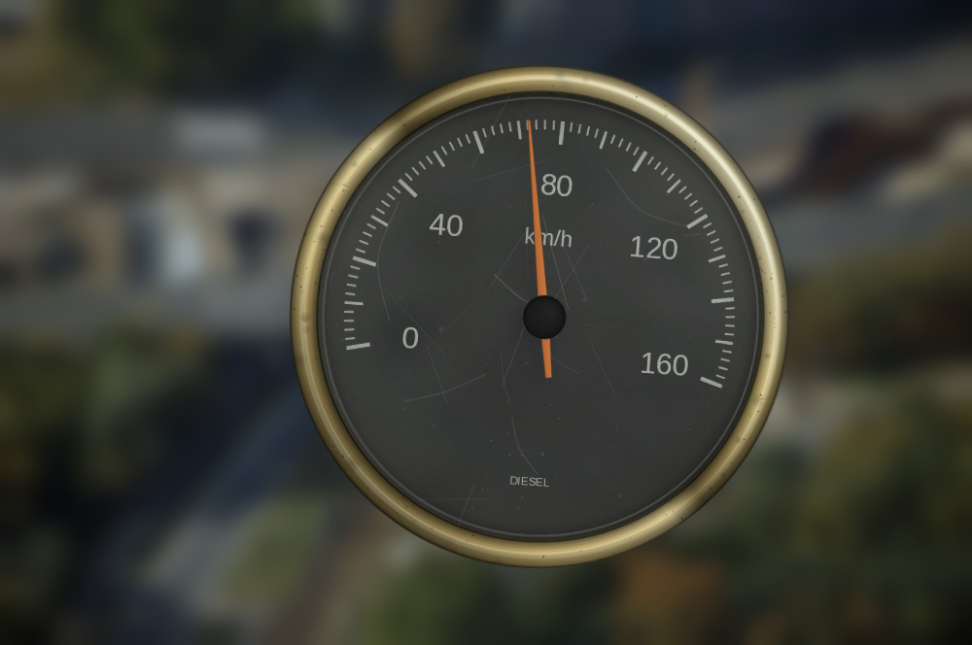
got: 72 km/h
